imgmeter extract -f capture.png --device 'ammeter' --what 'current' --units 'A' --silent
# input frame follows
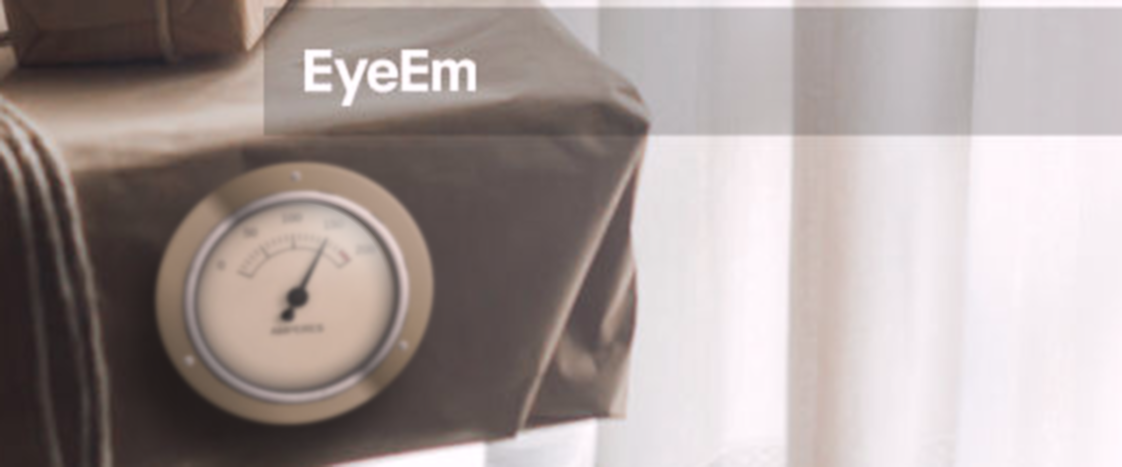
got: 150 A
